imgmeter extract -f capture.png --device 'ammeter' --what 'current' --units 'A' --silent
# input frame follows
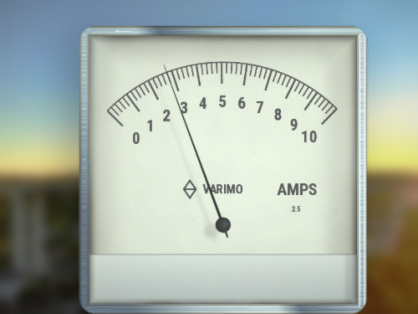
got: 2.8 A
